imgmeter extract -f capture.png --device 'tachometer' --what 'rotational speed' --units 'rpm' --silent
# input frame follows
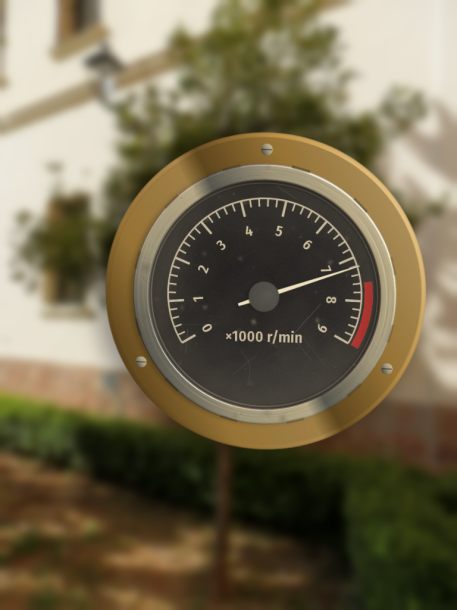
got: 7200 rpm
